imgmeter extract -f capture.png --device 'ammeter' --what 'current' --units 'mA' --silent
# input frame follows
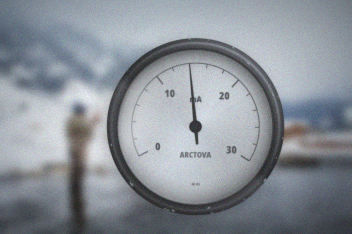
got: 14 mA
